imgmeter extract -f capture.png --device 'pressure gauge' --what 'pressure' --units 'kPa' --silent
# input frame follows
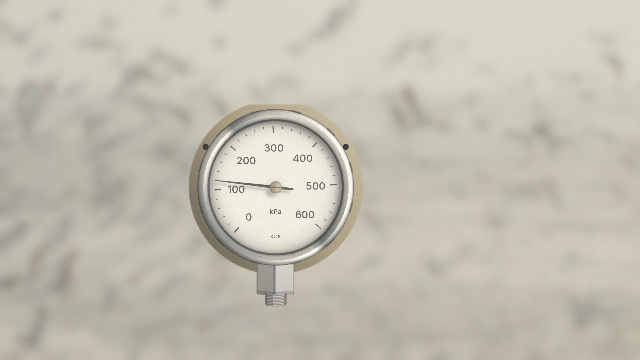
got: 120 kPa
